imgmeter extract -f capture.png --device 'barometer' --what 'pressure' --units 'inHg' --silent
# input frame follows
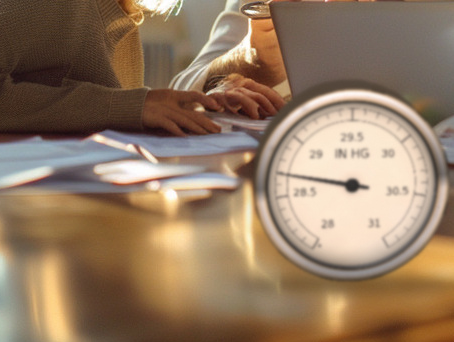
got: 28.7 inHg
